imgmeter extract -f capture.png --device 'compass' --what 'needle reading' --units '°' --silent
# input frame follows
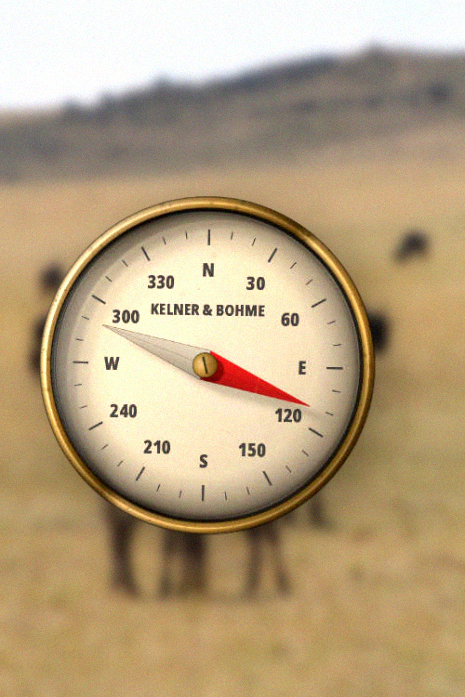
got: 110 °
